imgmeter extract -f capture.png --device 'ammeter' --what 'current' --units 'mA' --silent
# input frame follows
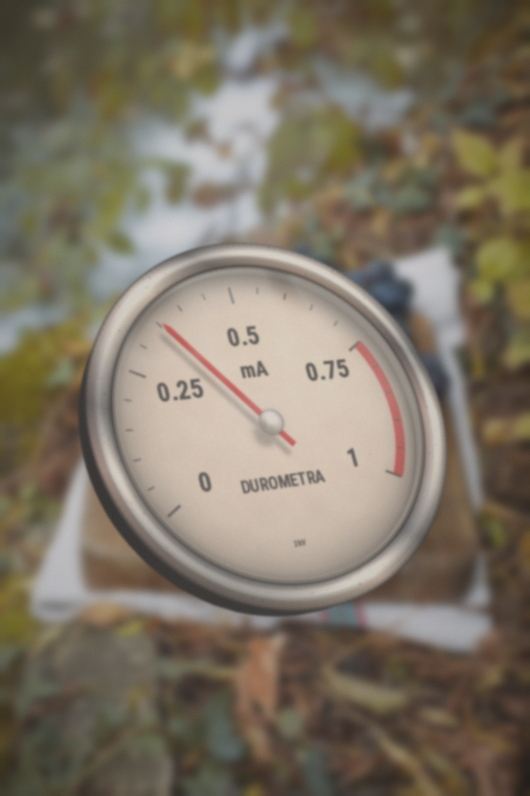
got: 0.35 mA
